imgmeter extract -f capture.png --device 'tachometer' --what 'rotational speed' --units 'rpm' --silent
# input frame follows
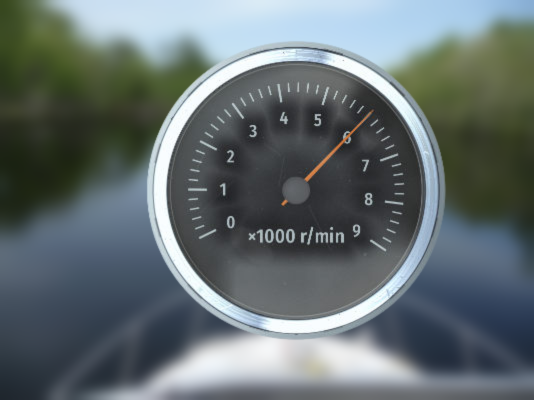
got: 6000 rpm
